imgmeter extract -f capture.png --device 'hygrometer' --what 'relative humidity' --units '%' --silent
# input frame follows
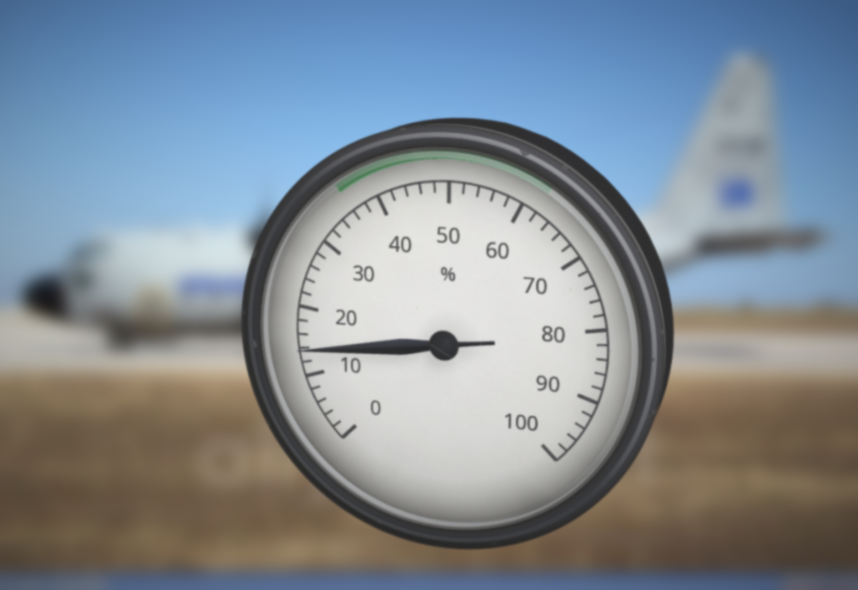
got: 14 %
